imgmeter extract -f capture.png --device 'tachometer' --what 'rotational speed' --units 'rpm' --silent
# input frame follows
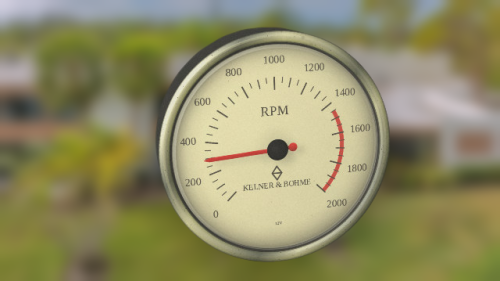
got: 300 rpm
